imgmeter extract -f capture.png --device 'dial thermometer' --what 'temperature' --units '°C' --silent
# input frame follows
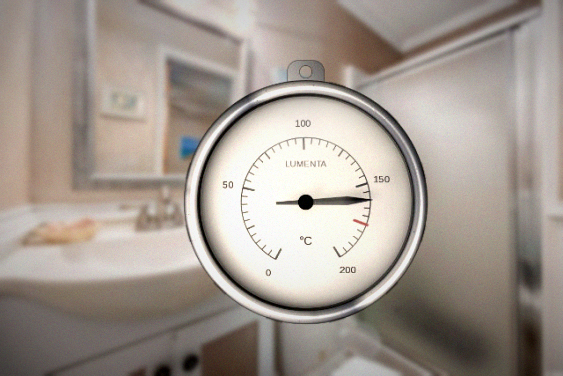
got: 160 °C
